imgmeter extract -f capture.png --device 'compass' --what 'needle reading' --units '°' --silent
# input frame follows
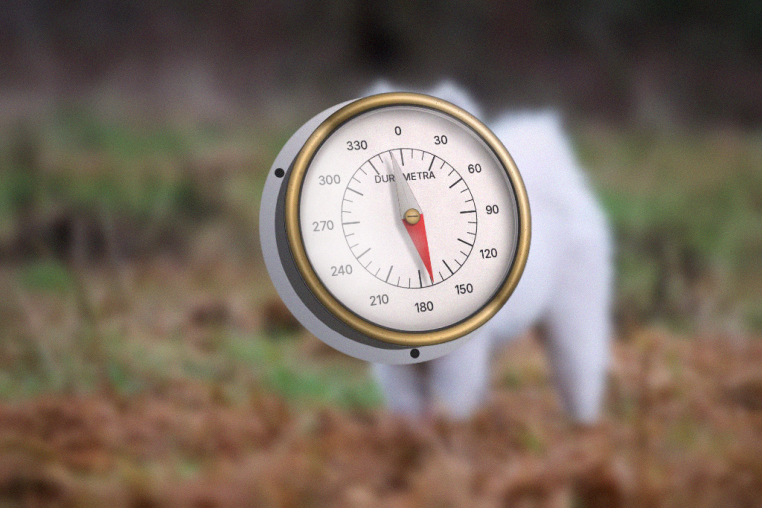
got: 170 °
